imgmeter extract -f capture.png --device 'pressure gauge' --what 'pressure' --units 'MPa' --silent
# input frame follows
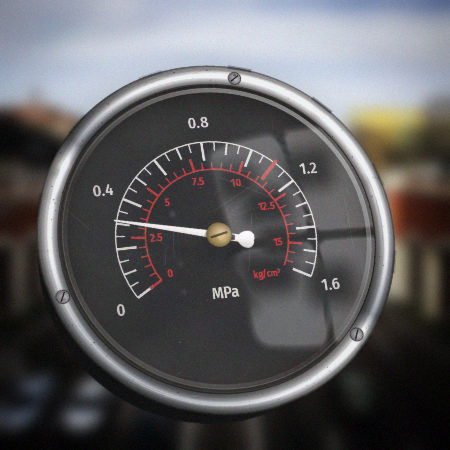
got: 0.3 MPa
